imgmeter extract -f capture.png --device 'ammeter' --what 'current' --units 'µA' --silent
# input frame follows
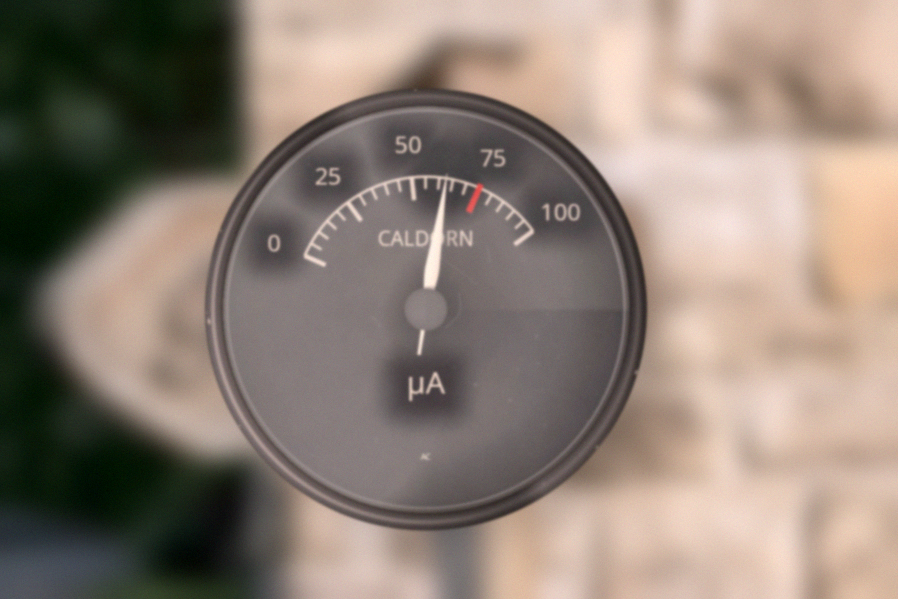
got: 62.5 µA
